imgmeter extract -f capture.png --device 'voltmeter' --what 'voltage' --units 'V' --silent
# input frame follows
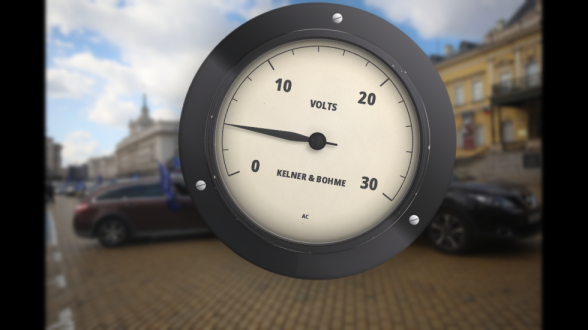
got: 4 V
